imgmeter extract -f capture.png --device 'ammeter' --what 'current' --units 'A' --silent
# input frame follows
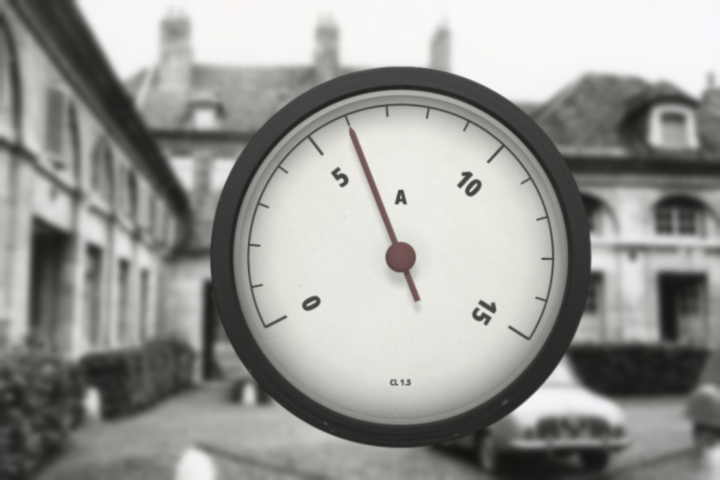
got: 6 A
